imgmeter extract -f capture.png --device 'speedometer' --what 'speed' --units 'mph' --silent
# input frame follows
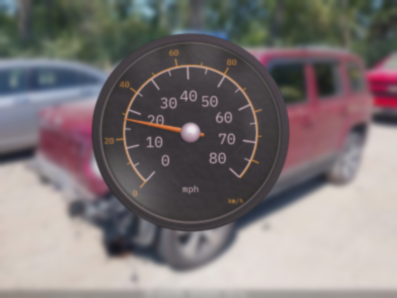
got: 17.5 mph
